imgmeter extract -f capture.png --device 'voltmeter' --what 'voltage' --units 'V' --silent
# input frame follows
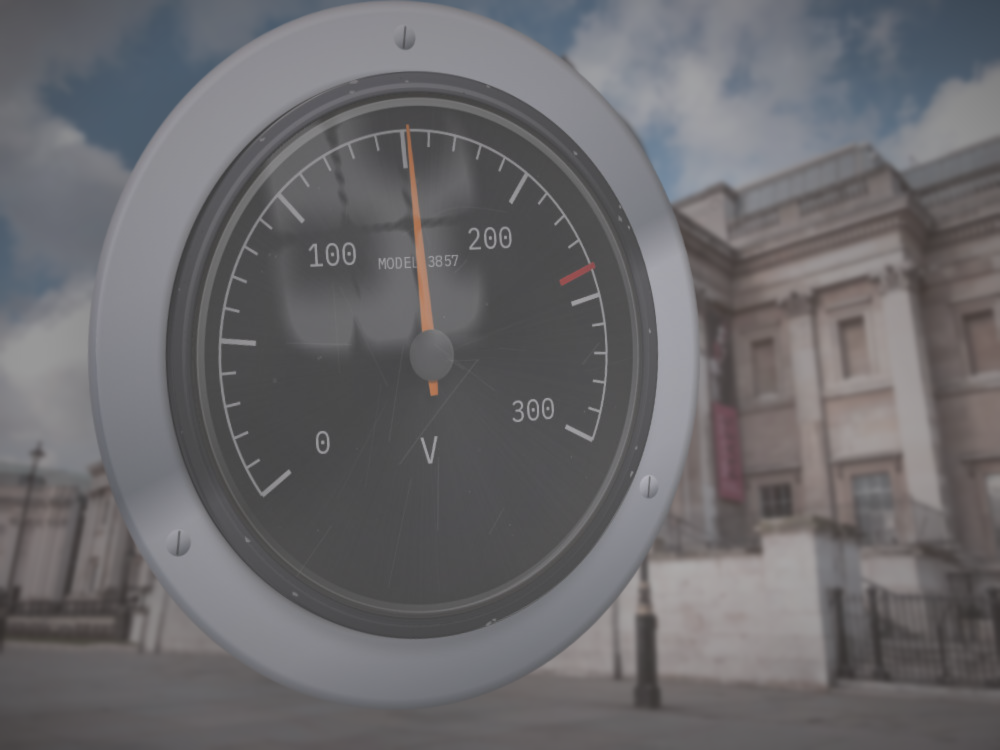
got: 150 V
